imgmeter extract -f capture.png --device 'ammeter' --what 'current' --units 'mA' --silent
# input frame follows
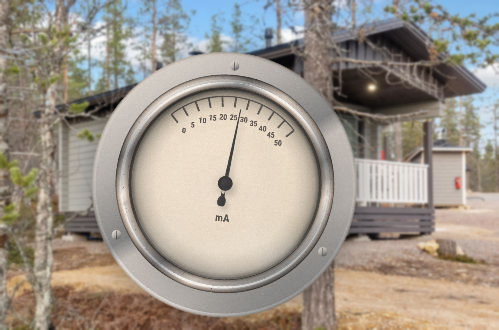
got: 27.5 mA
